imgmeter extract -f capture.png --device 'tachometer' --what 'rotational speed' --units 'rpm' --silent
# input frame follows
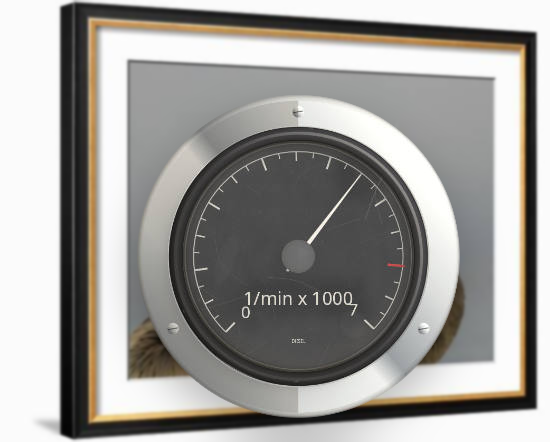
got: 4500 rpm
